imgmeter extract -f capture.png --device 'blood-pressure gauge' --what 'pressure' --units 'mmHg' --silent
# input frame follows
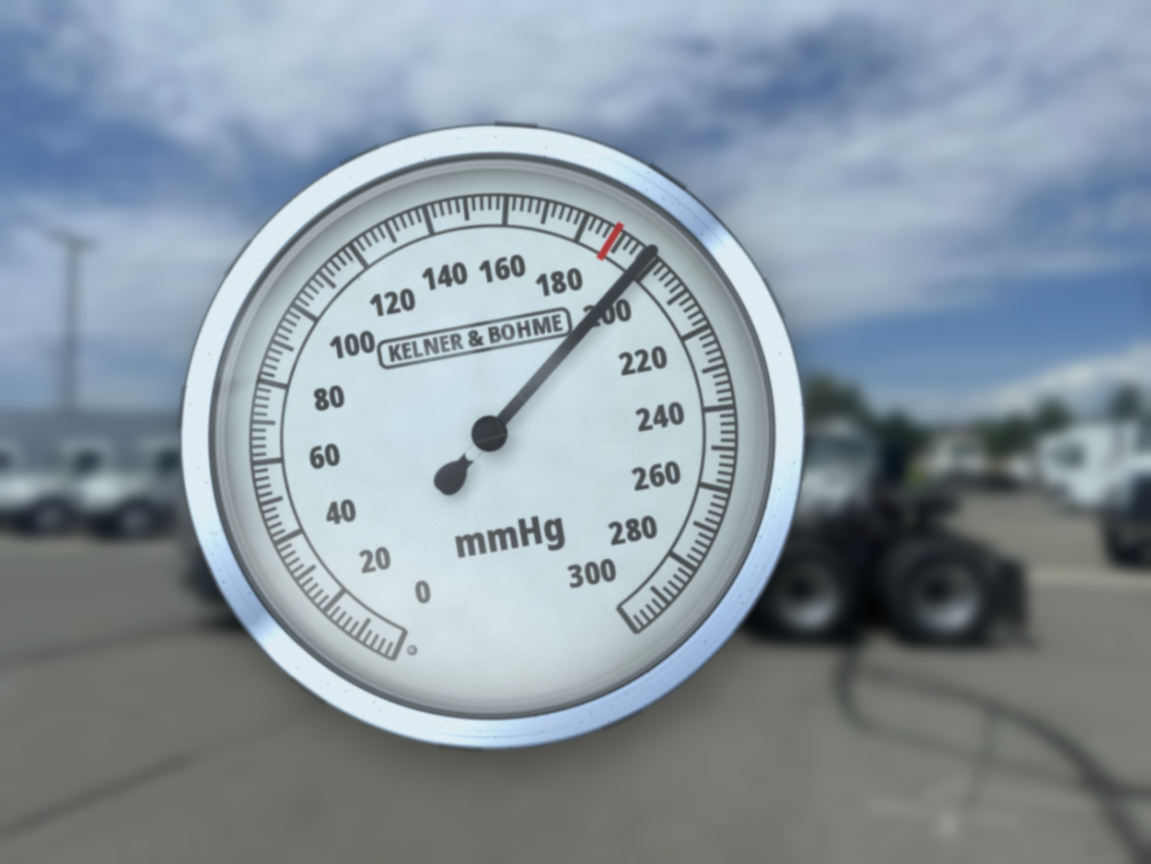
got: 198 mmHg
